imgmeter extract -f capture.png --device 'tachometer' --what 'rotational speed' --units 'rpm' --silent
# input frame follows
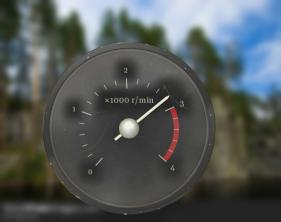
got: 2800 rpm
